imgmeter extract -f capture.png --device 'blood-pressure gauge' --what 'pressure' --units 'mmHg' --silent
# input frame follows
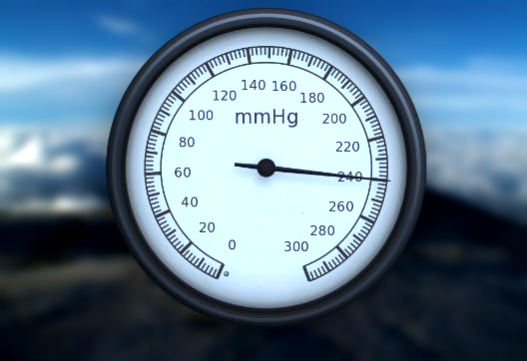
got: 240 mmHg
